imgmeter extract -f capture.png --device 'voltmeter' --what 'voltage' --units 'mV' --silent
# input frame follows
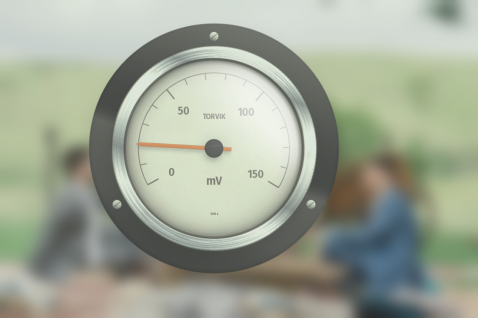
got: 20 mV
